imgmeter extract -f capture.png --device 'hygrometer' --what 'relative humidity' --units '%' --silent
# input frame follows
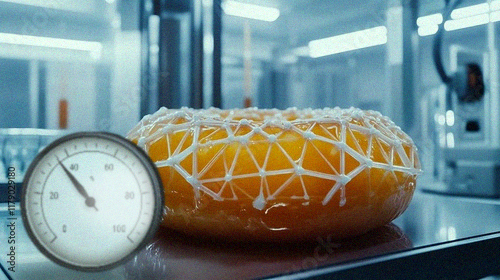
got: 36 %
